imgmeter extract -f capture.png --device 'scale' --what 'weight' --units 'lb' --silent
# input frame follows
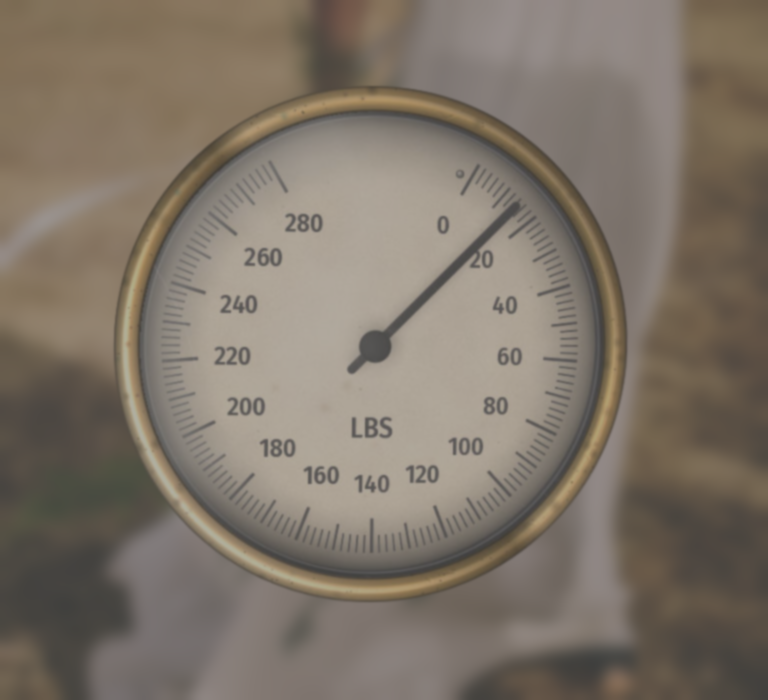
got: 14 lb
